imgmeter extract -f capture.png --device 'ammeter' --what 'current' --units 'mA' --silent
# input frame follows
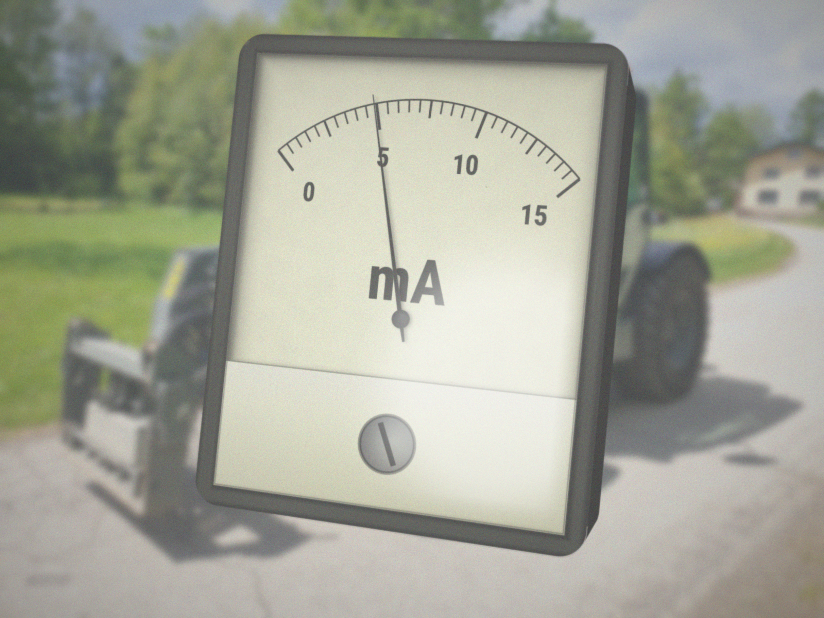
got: 5 mA
